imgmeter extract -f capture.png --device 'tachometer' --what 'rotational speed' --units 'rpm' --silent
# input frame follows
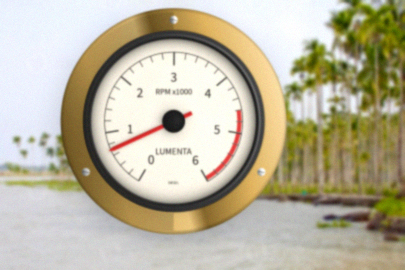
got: 700 rpm
